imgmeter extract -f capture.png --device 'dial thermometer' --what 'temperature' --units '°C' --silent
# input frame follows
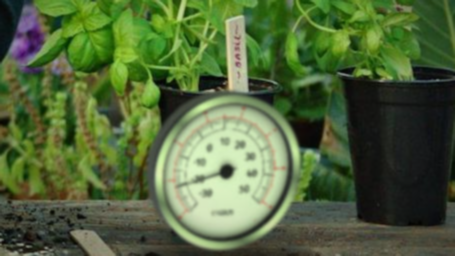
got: -20 °C
